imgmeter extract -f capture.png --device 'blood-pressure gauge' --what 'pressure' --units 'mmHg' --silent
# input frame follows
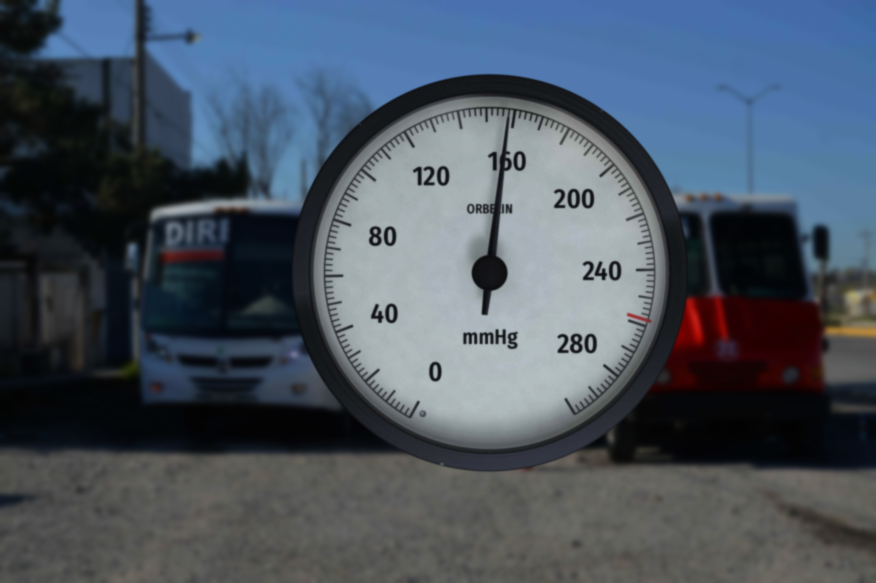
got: 158 mmHg
